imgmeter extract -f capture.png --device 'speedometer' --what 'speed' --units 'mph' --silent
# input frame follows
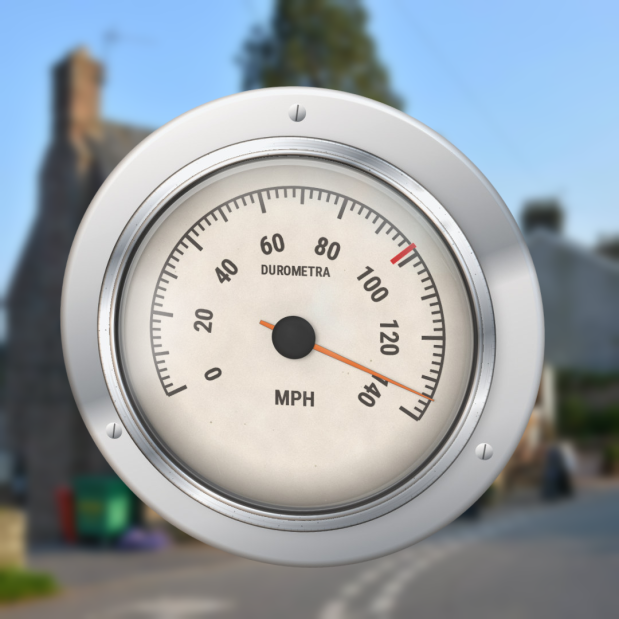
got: 134 mph
